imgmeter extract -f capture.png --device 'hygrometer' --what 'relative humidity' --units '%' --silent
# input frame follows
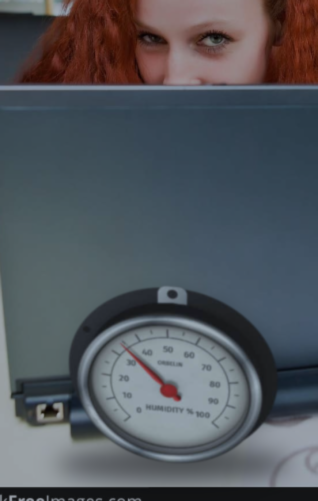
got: 35 %
